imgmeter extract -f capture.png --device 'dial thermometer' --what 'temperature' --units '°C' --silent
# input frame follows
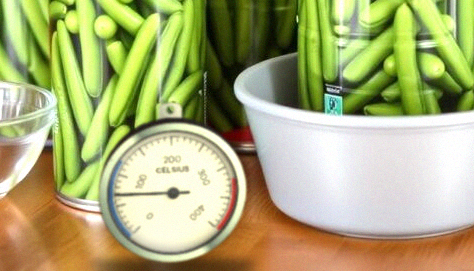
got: 70 °C
